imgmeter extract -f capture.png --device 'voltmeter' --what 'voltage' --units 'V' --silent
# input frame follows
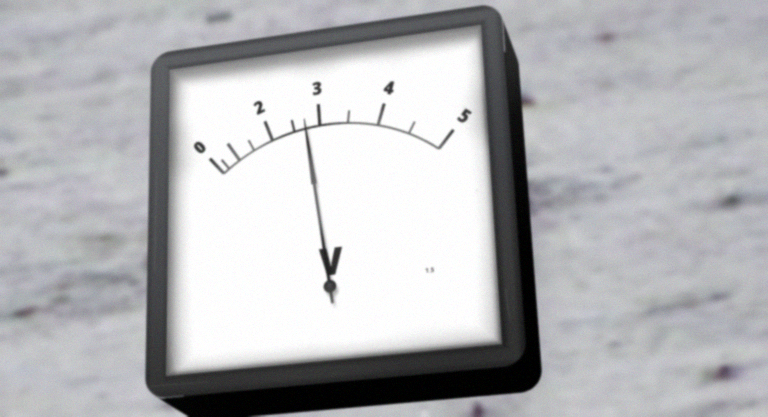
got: 2.75 V
